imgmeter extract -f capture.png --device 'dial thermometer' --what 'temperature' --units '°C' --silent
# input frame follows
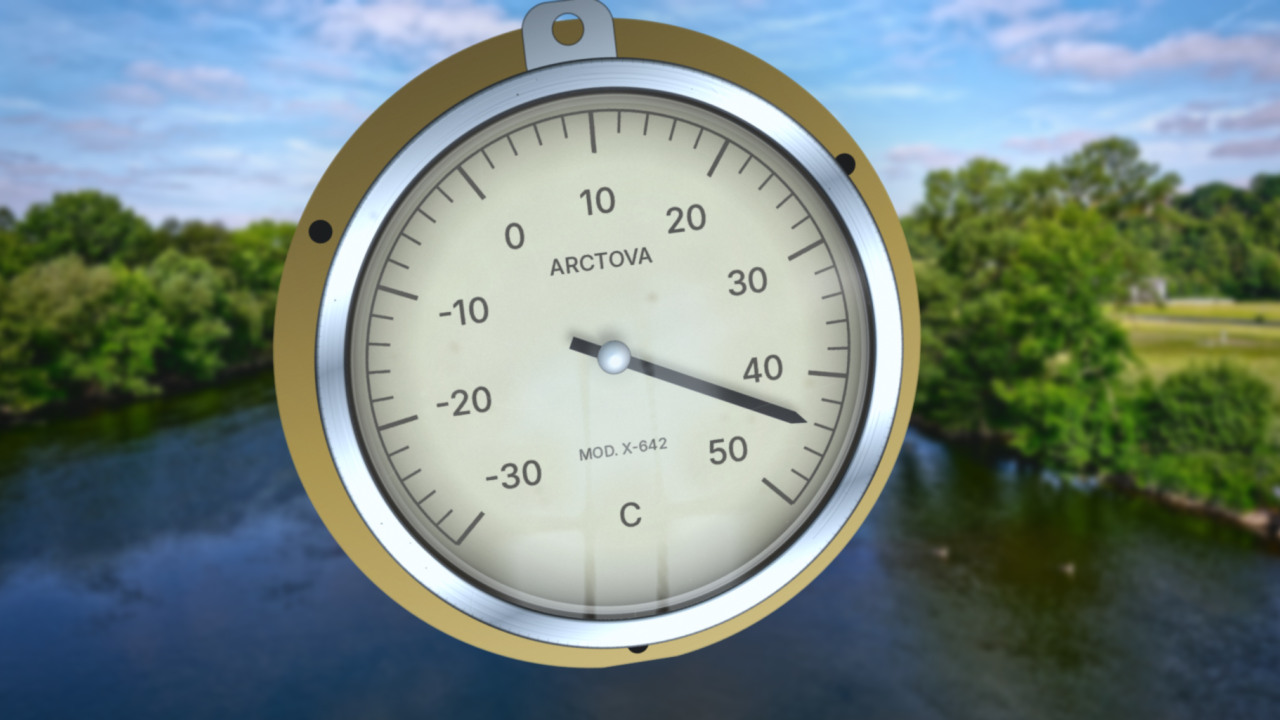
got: 44 °C
